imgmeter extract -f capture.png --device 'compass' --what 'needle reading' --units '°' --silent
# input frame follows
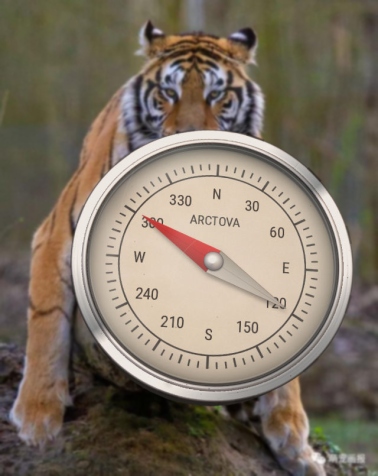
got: 300 °
